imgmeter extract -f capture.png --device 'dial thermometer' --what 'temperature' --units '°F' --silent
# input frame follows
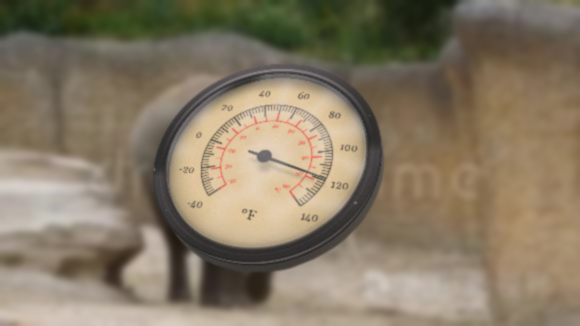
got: 120 °F
